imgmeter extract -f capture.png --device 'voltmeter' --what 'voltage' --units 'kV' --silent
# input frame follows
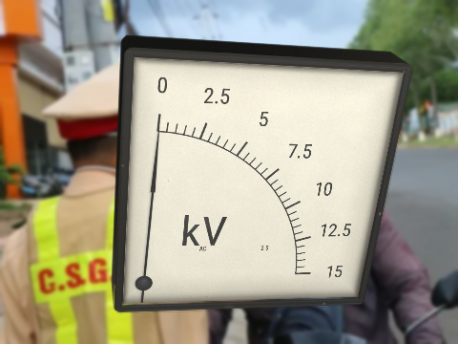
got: 0 kV
